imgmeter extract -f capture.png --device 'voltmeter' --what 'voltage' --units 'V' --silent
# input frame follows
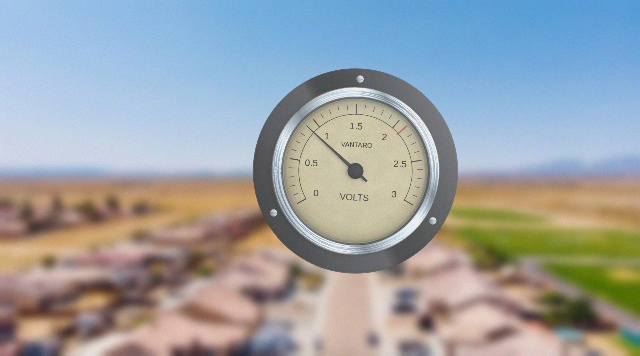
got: 0.9 V
